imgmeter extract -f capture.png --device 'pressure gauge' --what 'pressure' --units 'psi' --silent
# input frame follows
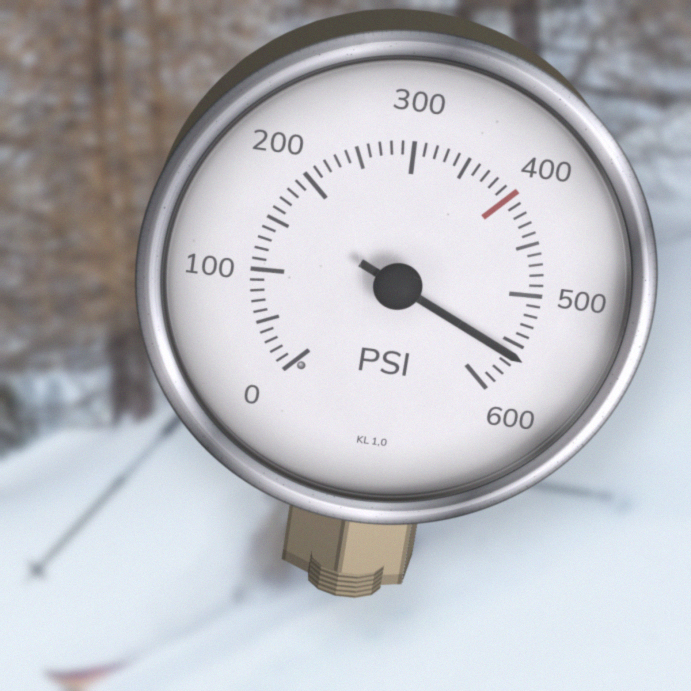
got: 560 psi
